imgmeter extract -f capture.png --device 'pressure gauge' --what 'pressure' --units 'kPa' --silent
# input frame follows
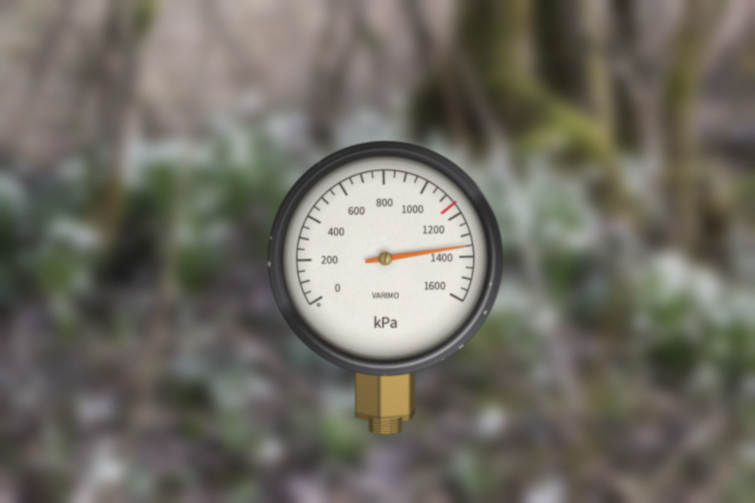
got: 1350 kPa
